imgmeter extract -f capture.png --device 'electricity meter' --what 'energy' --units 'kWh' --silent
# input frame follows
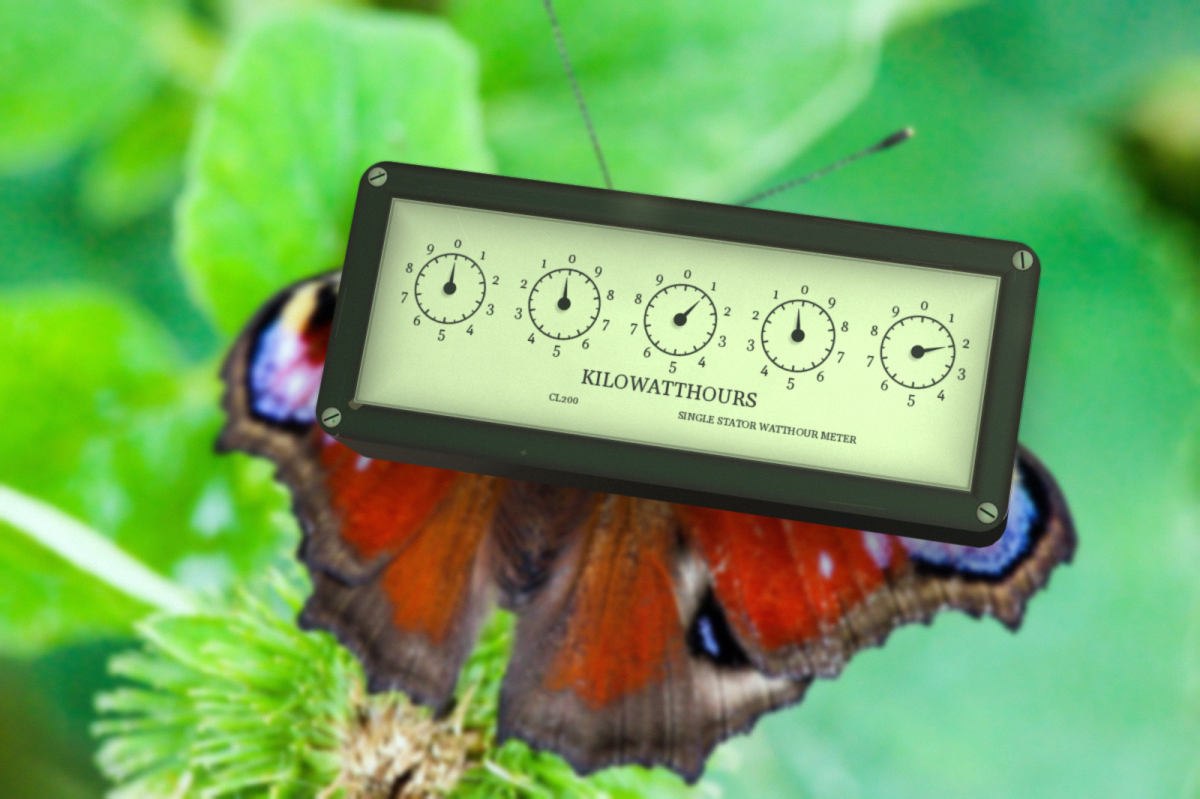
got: 102 kWh
